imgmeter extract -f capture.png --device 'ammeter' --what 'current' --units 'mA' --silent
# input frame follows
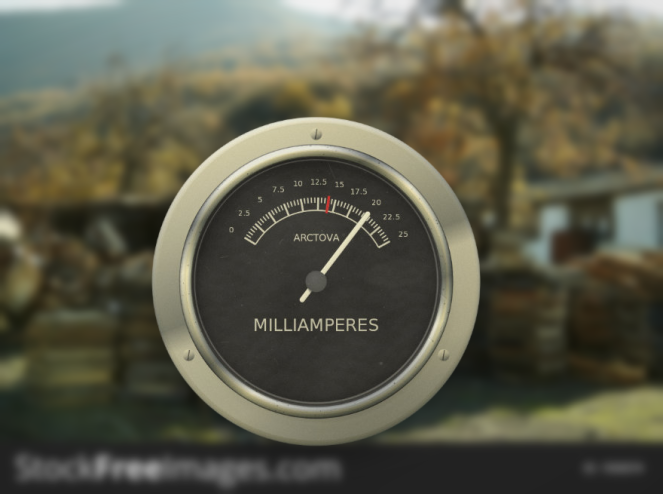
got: 20 mA
